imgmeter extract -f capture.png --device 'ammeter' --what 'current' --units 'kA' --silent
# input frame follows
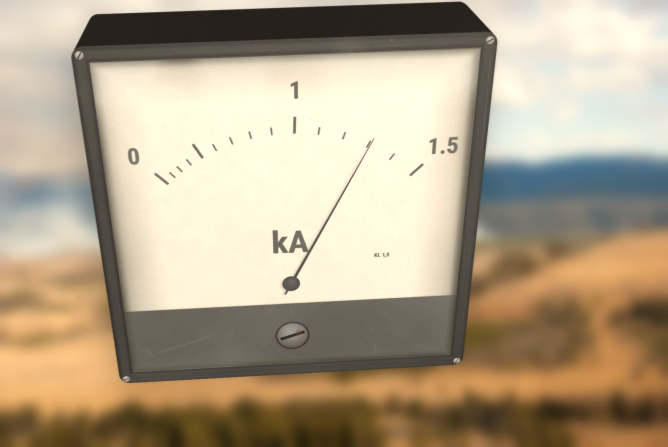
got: 1.3 kA
